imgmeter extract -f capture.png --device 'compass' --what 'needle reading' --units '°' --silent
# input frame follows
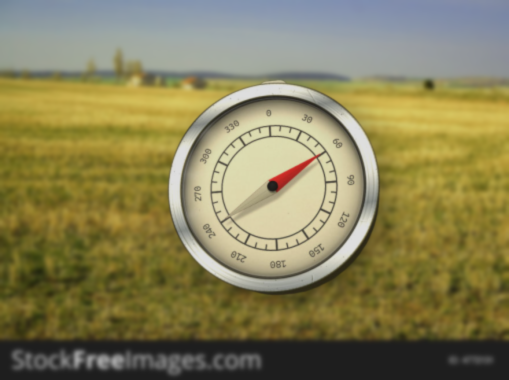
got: 60 °
